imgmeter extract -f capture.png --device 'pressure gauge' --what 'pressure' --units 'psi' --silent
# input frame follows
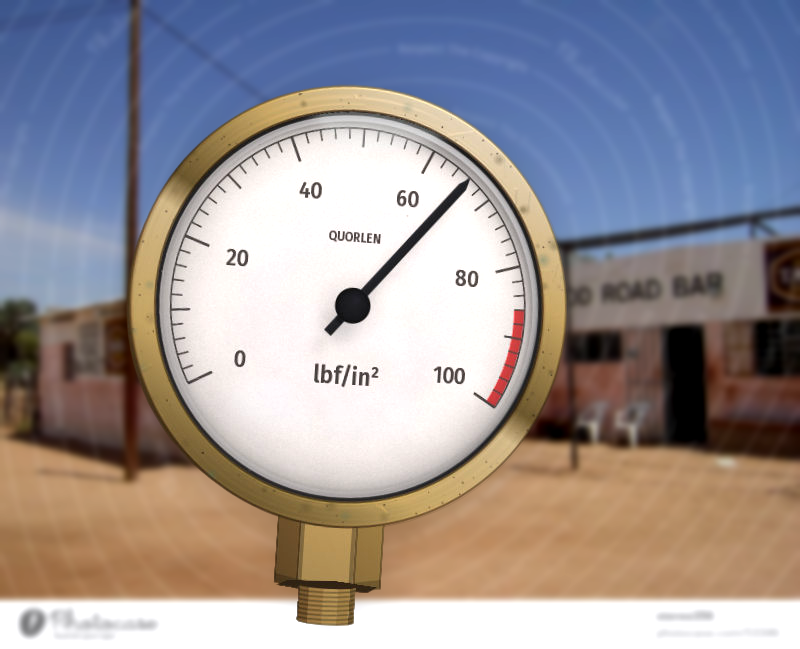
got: 66 psi
